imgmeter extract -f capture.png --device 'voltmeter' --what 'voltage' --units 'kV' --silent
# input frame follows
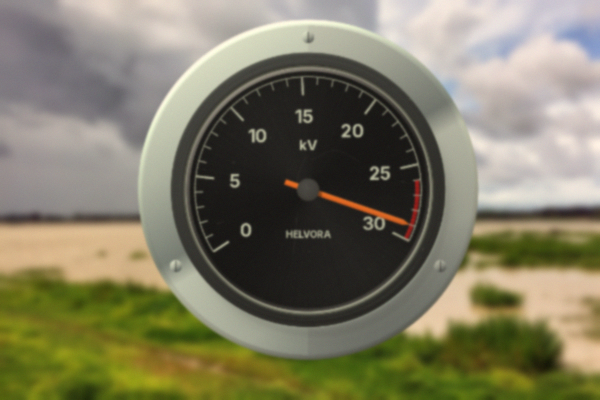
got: 29 kV
